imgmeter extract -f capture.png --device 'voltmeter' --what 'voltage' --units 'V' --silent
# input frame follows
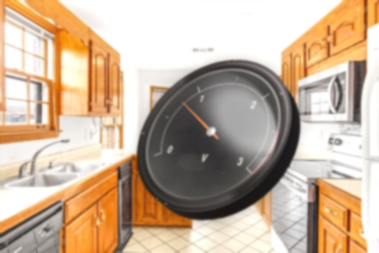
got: 0.75 V
